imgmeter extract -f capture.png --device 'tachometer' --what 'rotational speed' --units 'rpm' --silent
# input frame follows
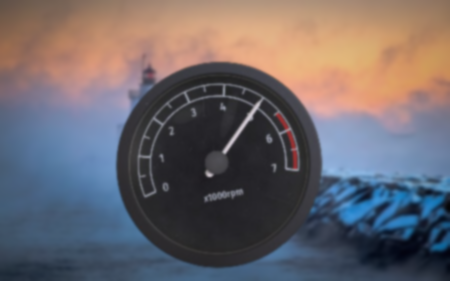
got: 5000 rpm
